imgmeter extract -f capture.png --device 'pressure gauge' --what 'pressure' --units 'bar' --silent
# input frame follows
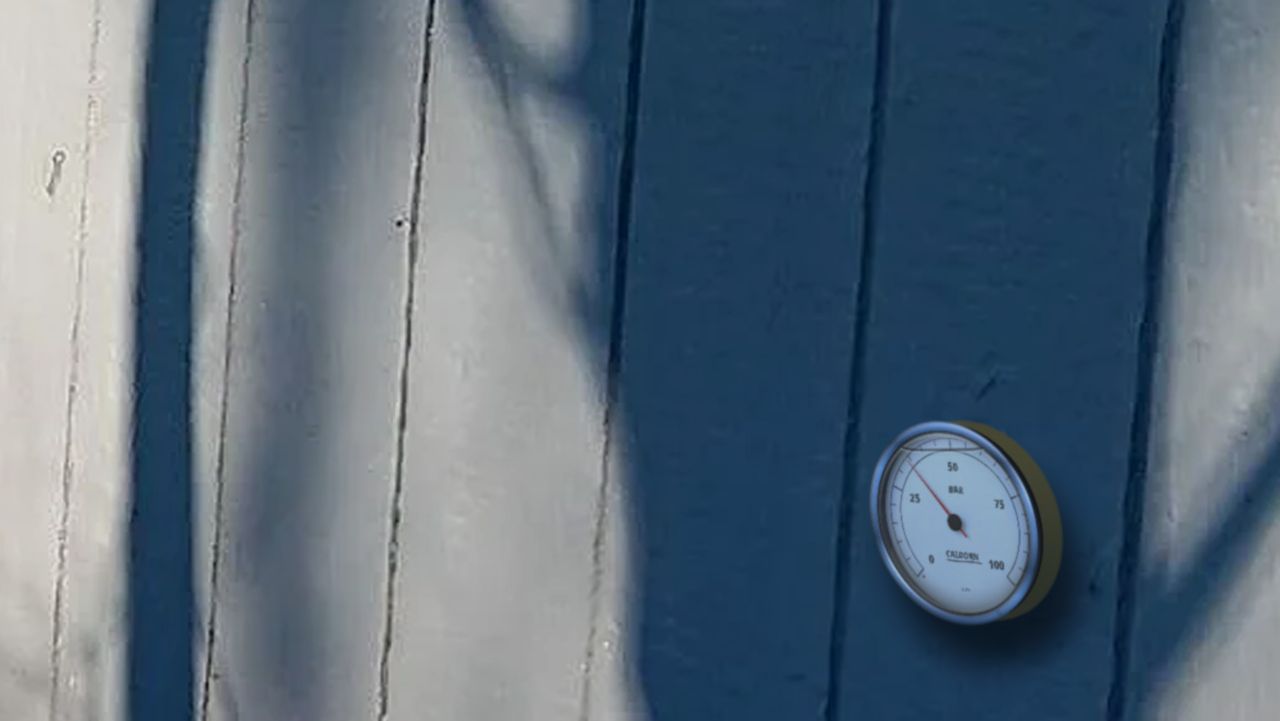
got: 35 bar
